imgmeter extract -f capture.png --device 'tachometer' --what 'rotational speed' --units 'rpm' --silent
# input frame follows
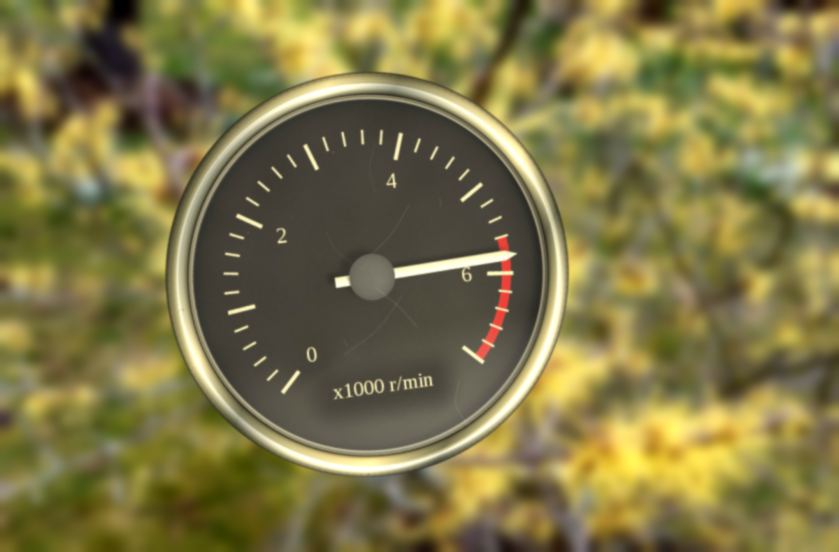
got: 5800 rpm
